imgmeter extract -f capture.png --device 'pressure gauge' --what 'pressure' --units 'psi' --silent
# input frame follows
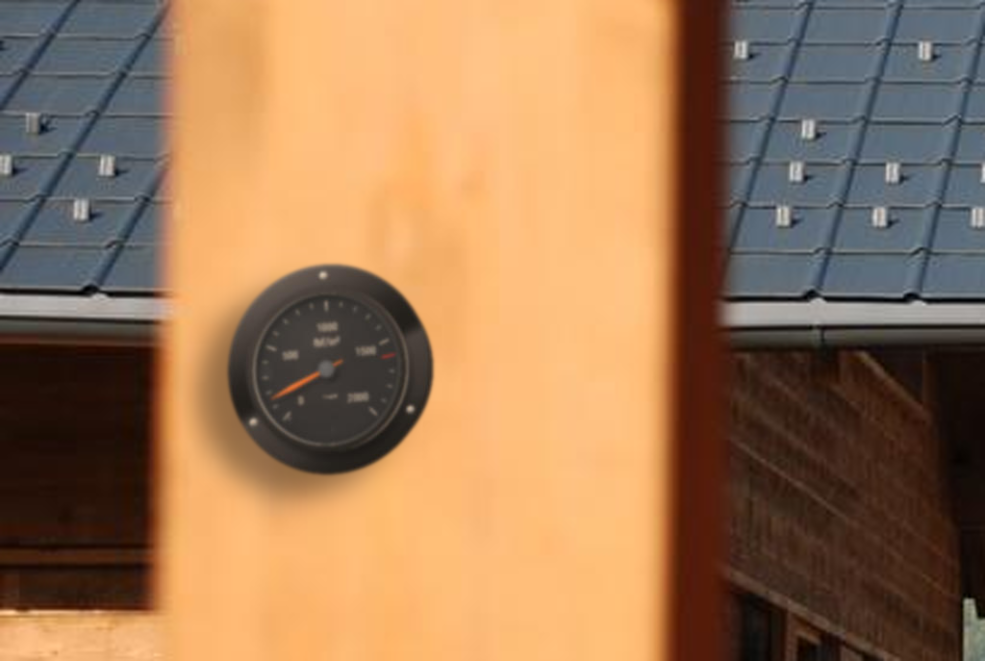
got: 150 psi
